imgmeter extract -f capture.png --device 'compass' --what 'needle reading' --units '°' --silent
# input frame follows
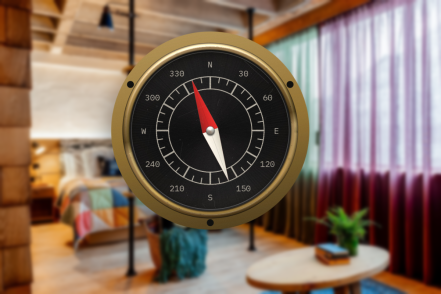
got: 340 °
